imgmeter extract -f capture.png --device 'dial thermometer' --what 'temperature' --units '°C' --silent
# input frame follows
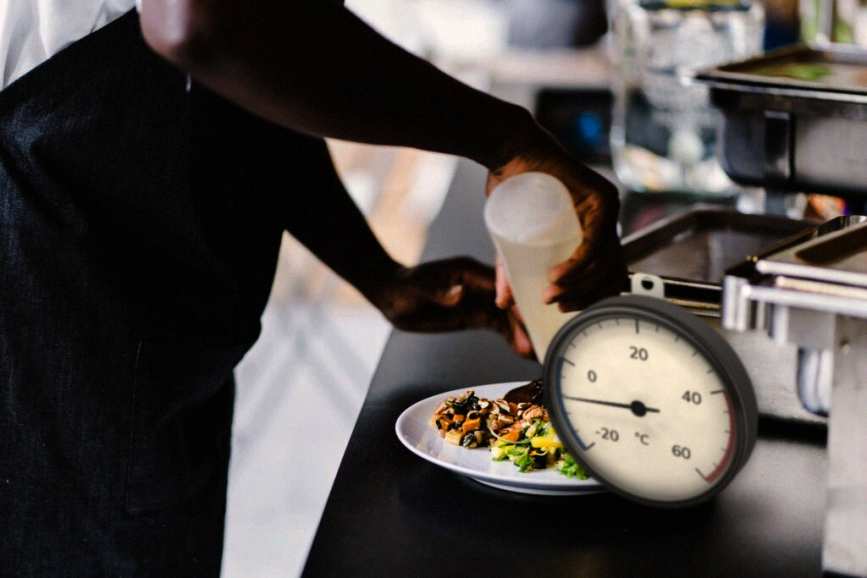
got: -8 °C
